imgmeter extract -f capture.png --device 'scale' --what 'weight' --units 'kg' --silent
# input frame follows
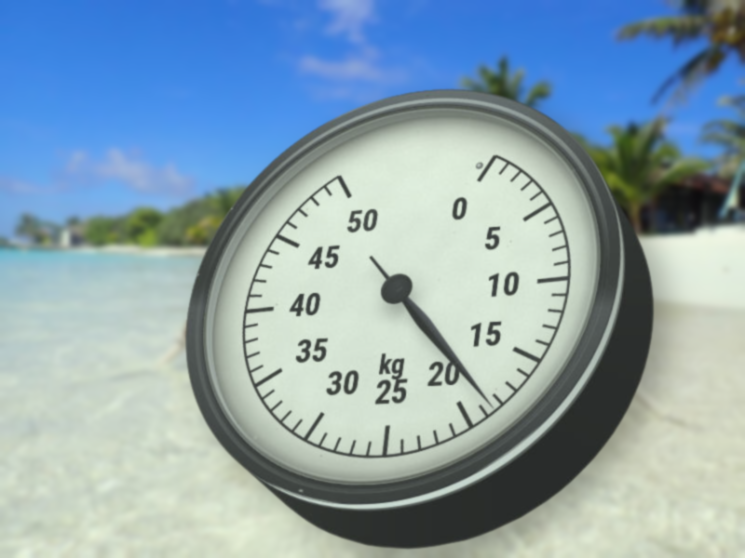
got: 18.5 kg
